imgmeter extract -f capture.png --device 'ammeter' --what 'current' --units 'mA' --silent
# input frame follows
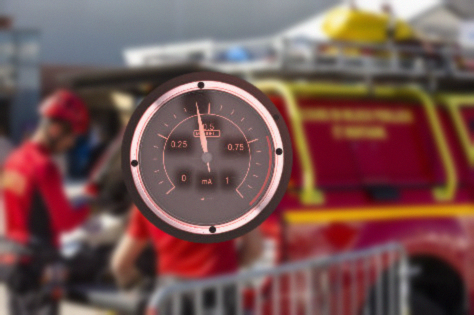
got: 0.45 mA
